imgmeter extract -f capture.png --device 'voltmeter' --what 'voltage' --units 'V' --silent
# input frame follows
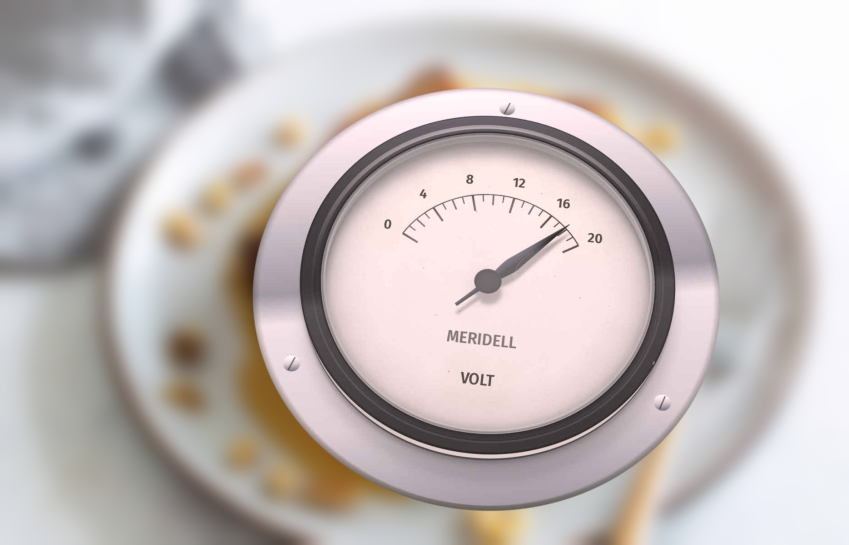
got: 18 V
